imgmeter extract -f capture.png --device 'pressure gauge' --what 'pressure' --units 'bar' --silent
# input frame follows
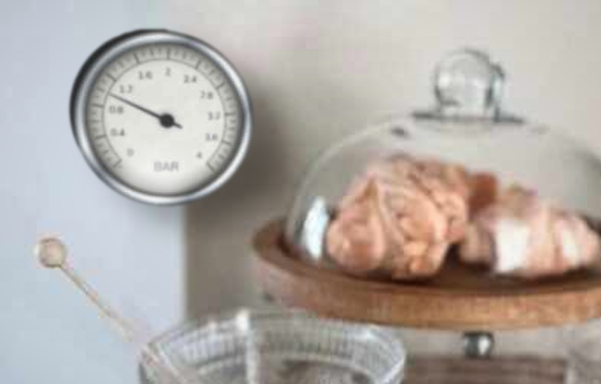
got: 1 bar
